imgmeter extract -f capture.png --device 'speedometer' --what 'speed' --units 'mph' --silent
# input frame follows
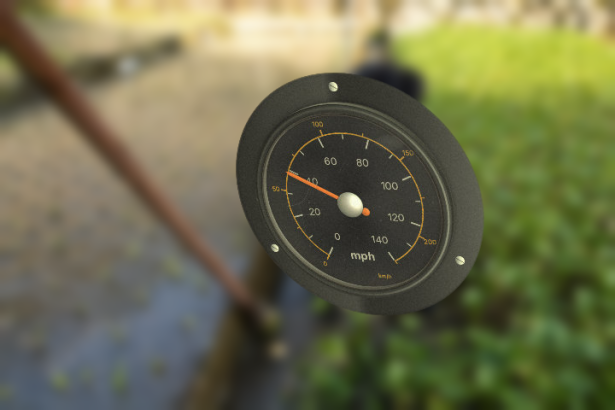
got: 40 mph
